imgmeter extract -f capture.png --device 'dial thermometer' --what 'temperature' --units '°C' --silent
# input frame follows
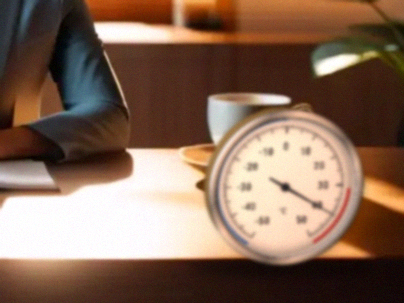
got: 40 °C
